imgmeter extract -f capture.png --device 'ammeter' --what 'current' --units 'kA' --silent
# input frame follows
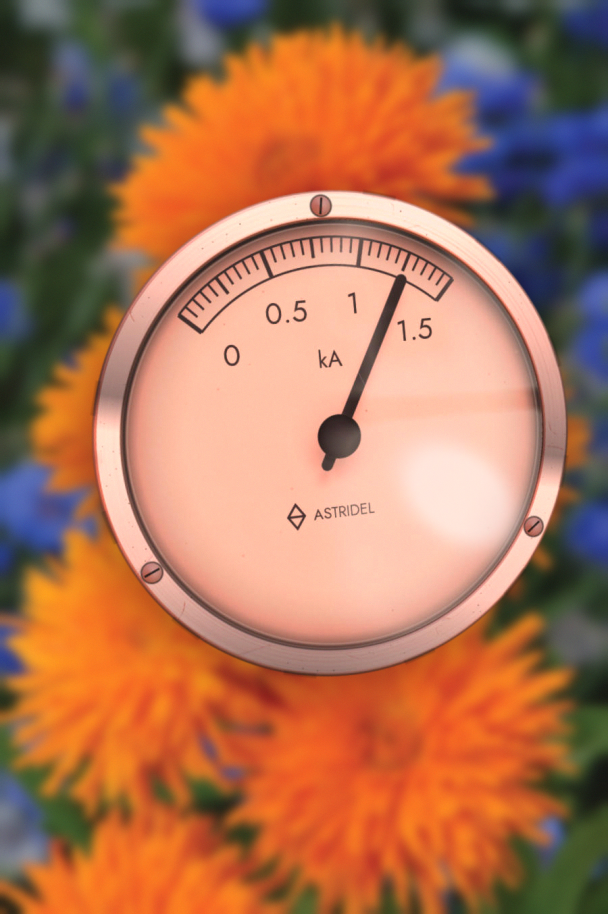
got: 1.25 kA
